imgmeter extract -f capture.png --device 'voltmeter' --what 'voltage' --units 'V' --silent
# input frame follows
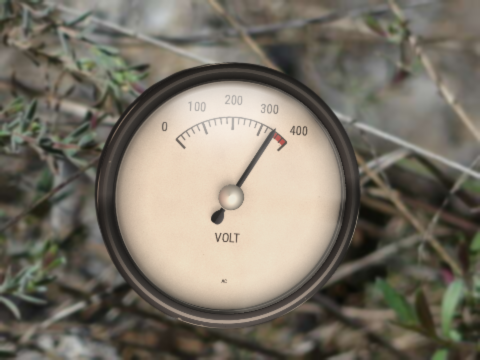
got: 340 V
